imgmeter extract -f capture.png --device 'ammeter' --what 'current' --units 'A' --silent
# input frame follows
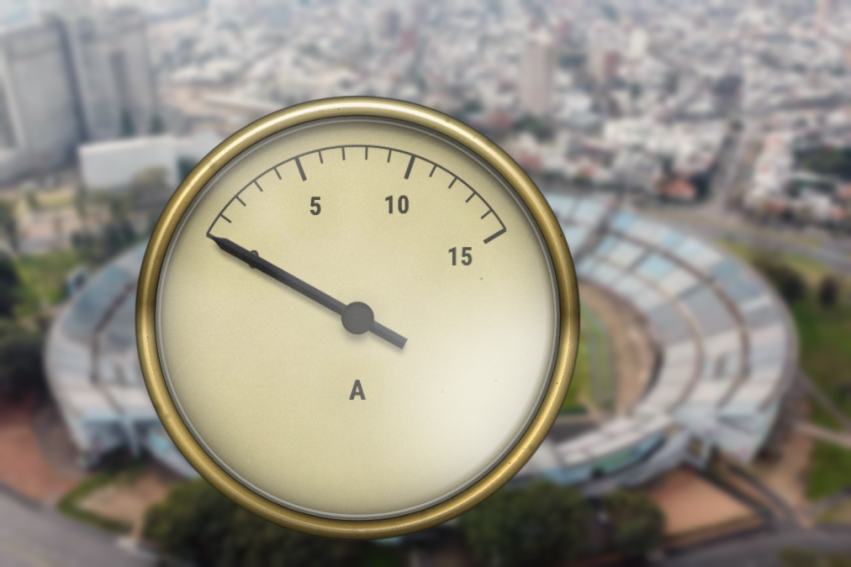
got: 0 A
